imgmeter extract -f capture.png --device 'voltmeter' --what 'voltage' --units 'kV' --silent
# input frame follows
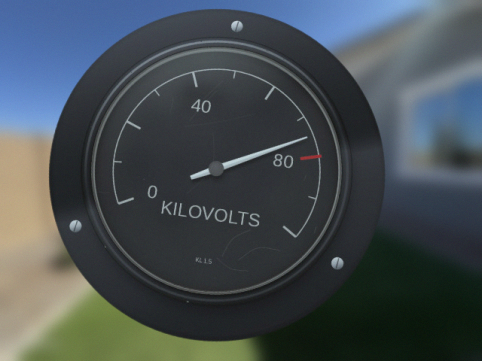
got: 75 kV
